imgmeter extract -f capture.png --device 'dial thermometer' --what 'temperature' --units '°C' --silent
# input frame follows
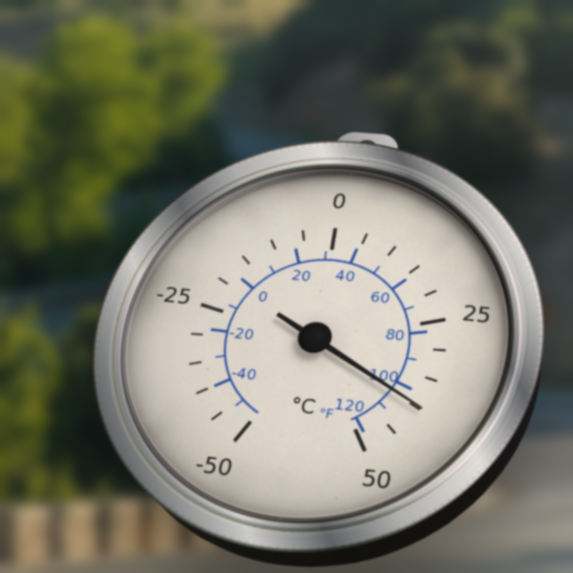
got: 40 °C
